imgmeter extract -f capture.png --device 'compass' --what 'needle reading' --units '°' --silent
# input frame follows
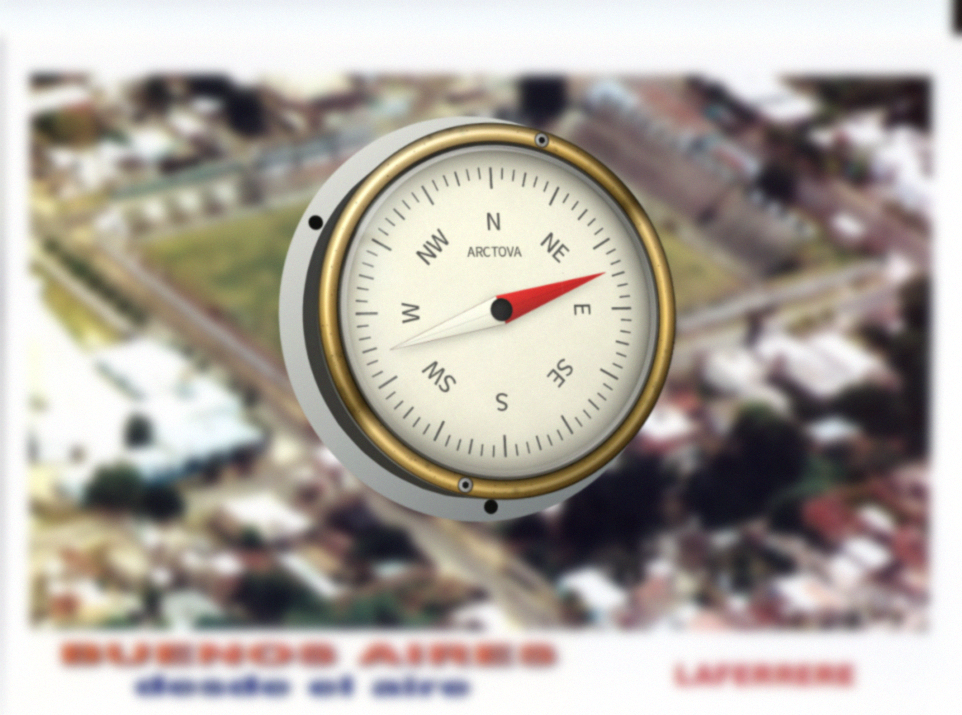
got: 72.5 °
